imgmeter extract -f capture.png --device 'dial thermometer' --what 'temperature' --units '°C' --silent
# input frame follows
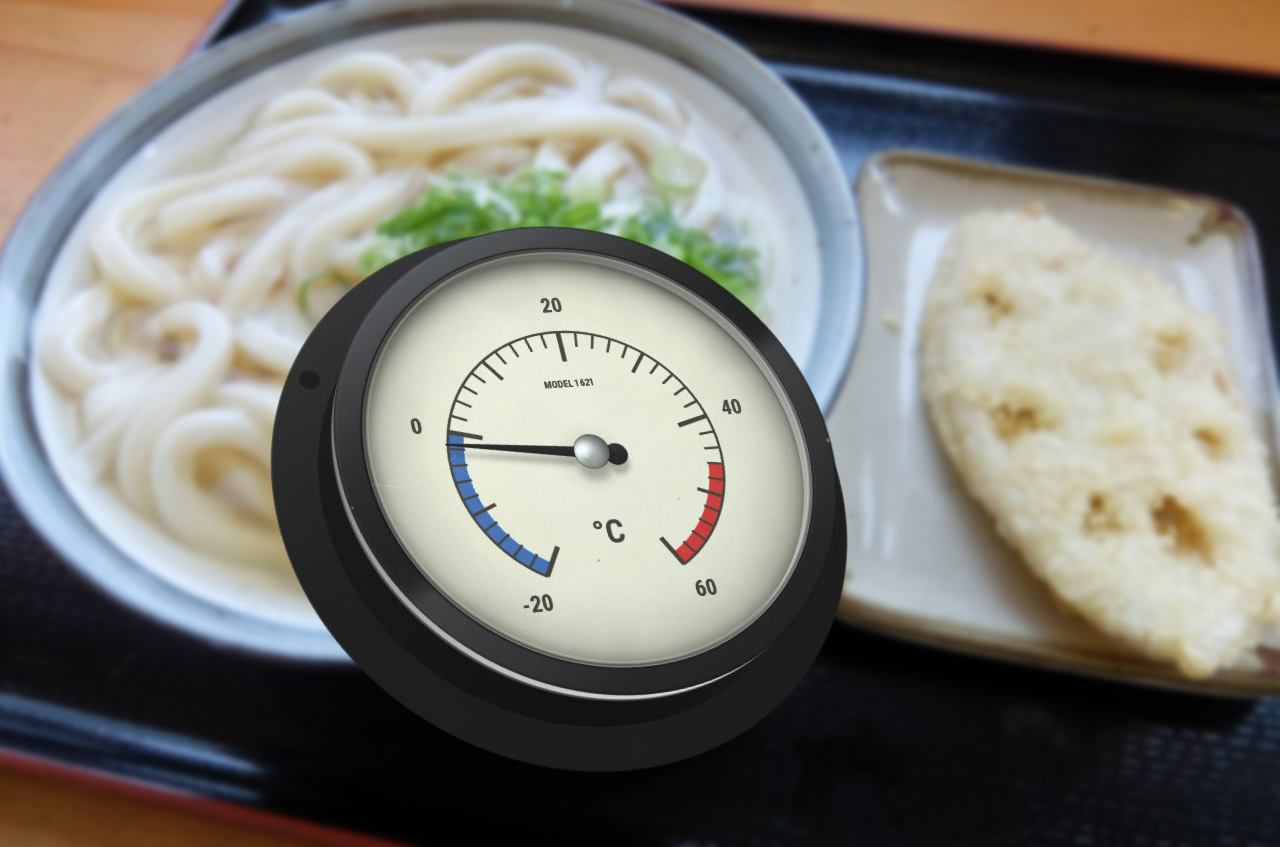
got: -2 °C
